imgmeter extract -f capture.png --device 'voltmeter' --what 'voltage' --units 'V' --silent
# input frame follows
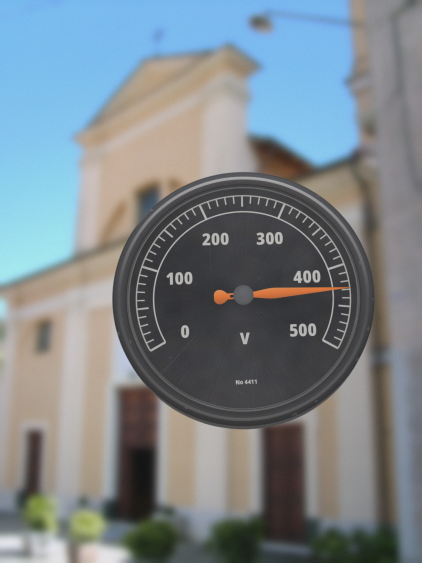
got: 430 V
